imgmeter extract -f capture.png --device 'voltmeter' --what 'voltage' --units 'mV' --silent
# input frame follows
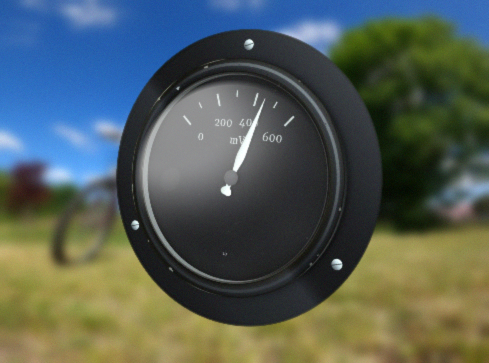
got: 450 mV
